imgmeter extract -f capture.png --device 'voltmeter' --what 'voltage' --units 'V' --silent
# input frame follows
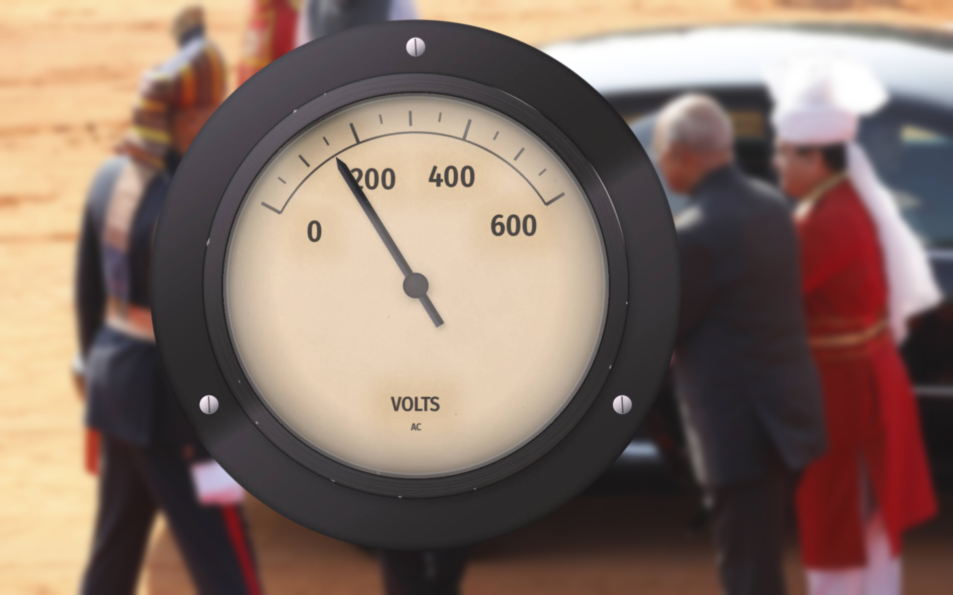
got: 150 V
